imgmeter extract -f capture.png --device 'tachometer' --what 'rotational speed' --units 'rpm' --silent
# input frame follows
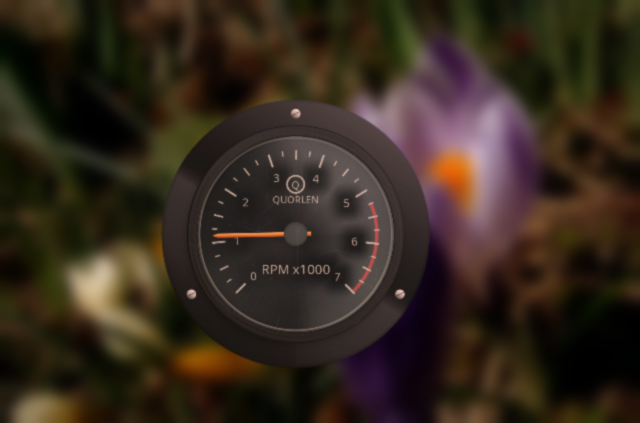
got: 1125 rpm
